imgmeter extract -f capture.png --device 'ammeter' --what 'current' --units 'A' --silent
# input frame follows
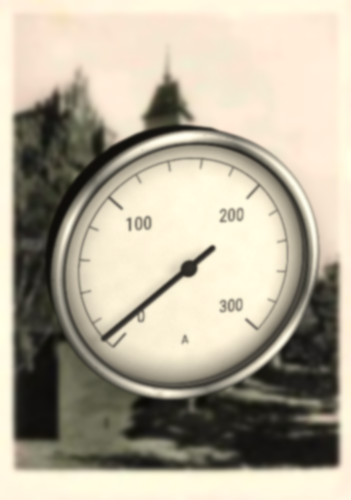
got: 10 A
